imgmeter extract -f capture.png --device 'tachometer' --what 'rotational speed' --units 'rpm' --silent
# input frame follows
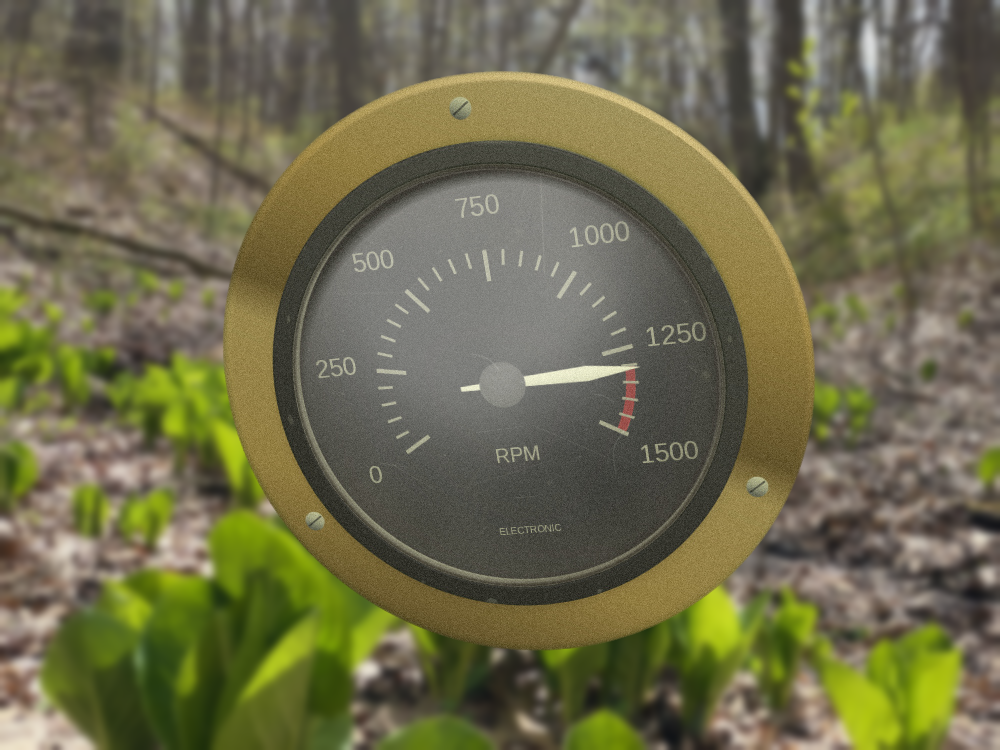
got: 1300 rpm
